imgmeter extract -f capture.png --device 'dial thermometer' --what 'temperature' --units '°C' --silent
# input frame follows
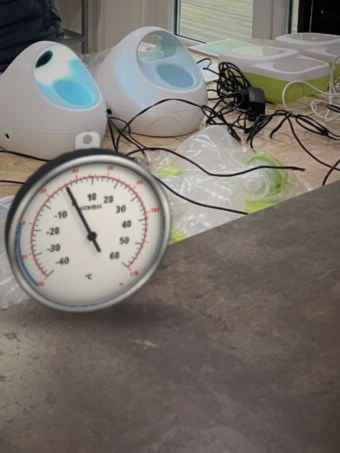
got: 0 °C
